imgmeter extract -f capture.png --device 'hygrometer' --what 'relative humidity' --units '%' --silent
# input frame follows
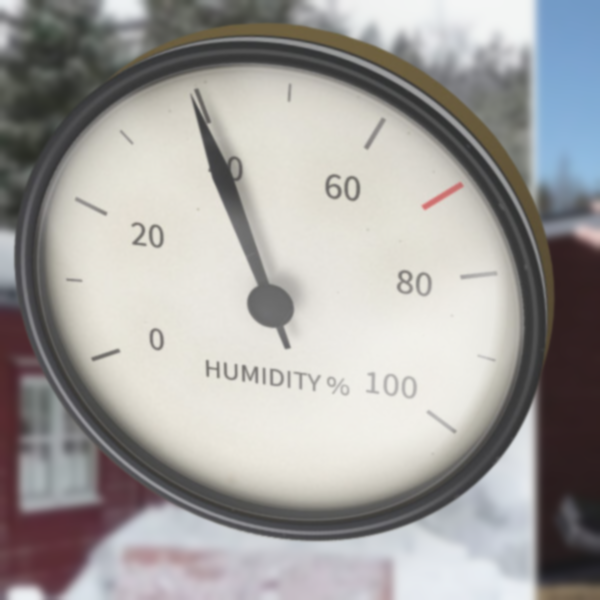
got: 40 %
